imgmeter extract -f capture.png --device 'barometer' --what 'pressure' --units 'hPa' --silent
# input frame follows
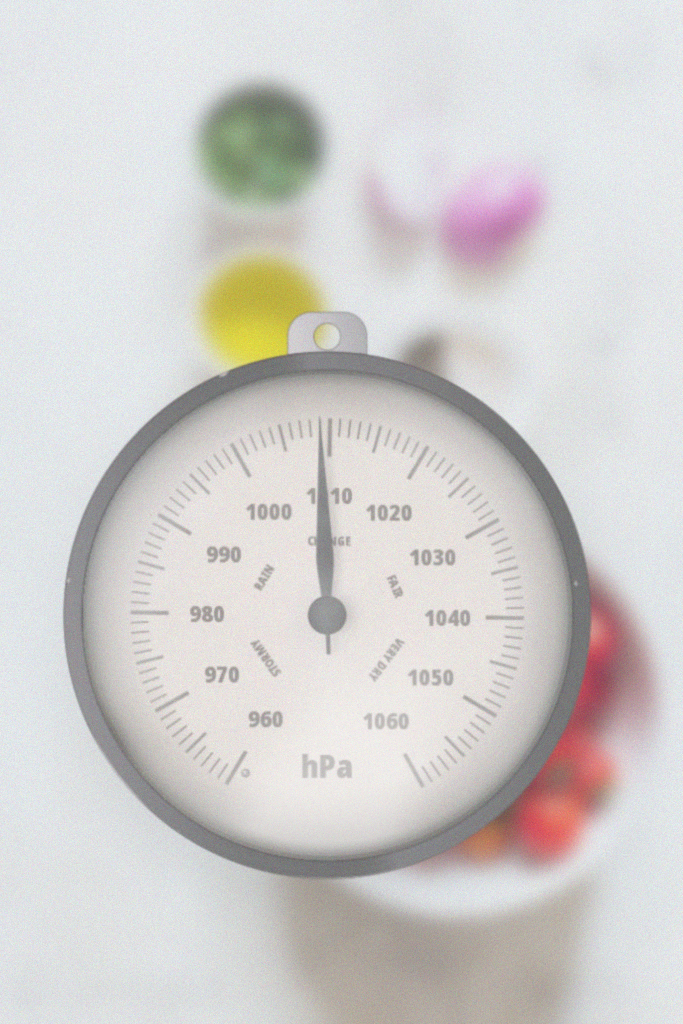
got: 1009 hPa
